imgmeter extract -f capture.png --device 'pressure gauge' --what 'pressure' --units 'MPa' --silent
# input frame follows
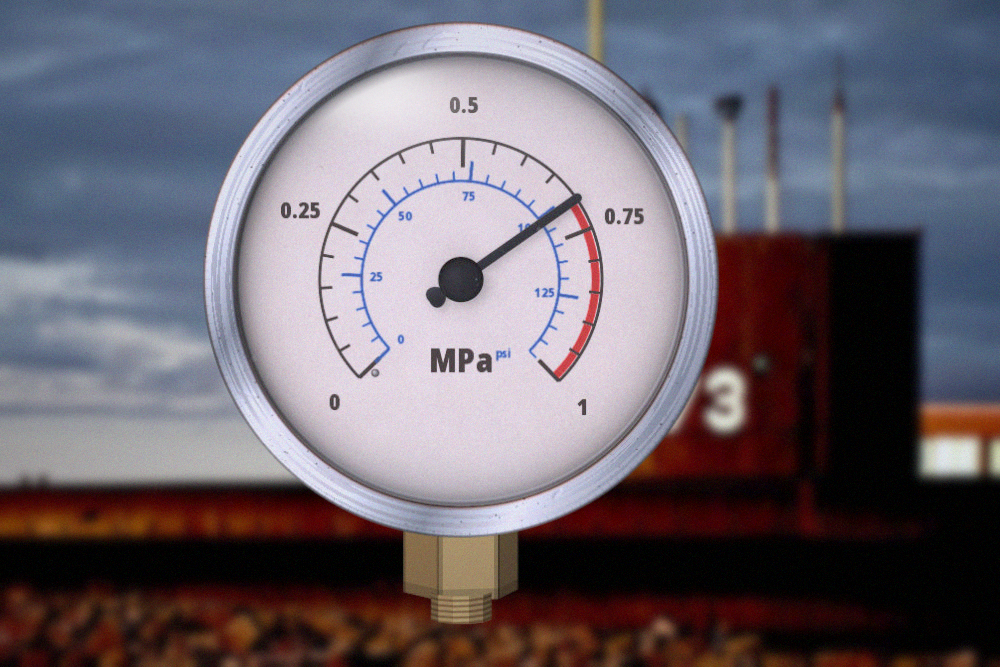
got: 0.7 MPa
